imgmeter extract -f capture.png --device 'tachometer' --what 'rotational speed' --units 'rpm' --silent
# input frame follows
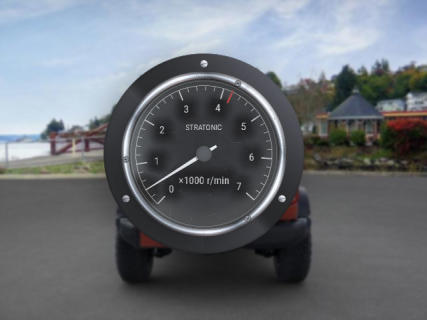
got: 400 rpm
